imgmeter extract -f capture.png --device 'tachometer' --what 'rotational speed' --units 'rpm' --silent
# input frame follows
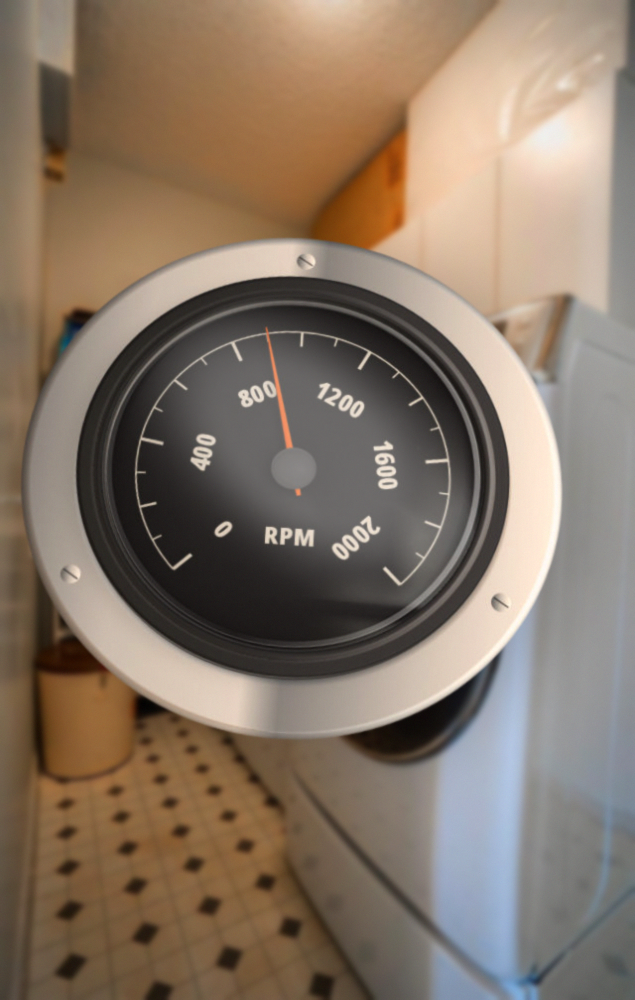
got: 900 rpm
